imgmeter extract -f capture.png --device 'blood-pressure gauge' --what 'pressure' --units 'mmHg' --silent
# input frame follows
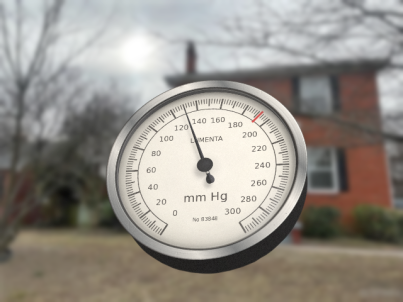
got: 130 mmHg
